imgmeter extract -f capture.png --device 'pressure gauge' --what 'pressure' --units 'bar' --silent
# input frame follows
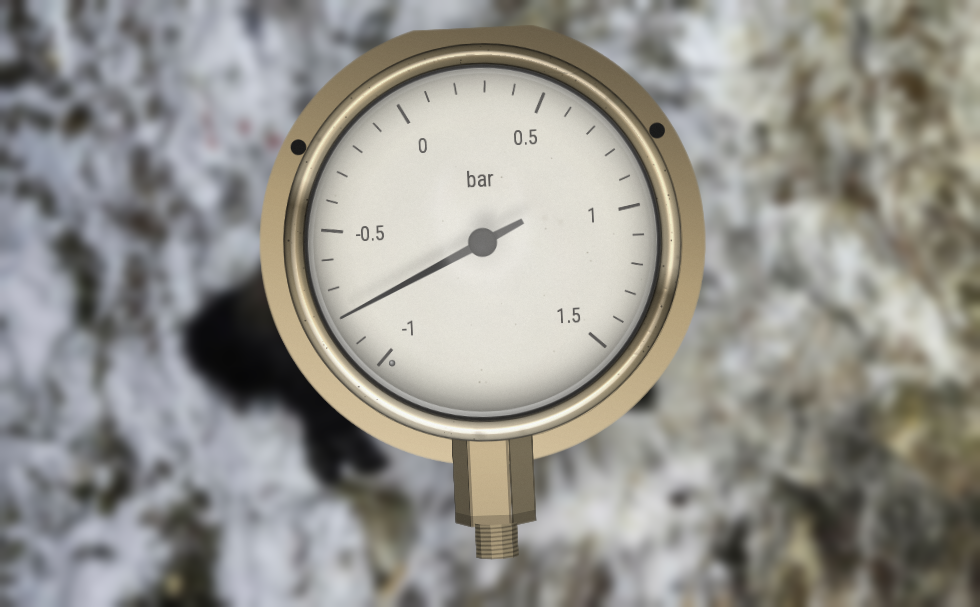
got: -0.8 bar
